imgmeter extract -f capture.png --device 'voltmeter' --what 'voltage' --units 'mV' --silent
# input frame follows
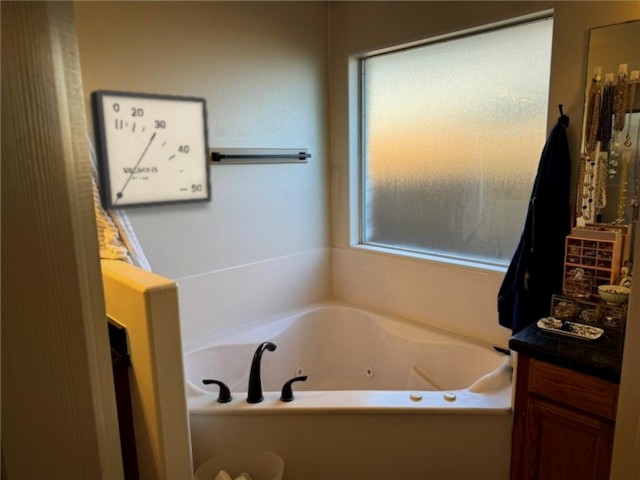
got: 30 mV
